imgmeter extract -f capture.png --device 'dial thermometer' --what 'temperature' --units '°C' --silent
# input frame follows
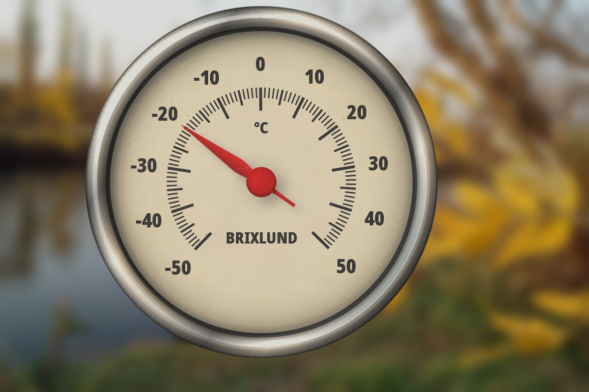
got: -20 °C
